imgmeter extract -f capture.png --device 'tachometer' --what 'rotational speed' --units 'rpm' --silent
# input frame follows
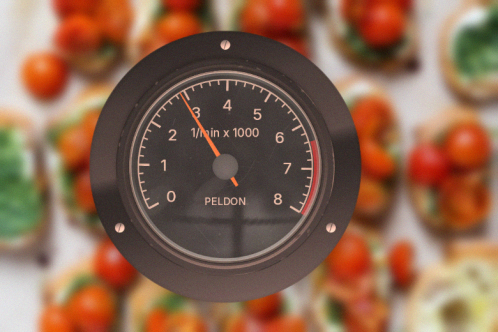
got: 2900 rpm
